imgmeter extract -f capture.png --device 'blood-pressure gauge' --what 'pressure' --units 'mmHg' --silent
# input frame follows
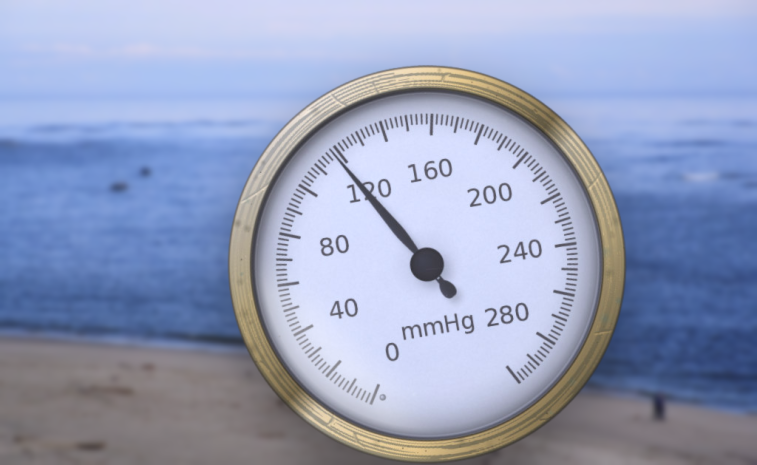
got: 118 mmHg
